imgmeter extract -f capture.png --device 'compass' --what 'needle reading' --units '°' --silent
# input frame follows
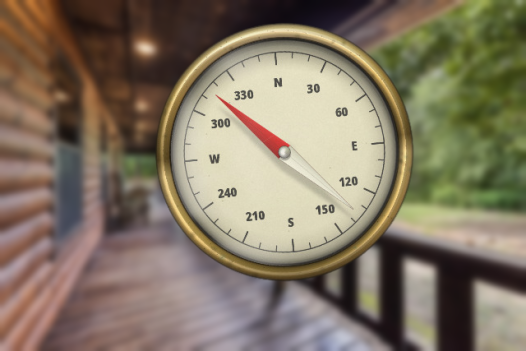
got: 315 °
